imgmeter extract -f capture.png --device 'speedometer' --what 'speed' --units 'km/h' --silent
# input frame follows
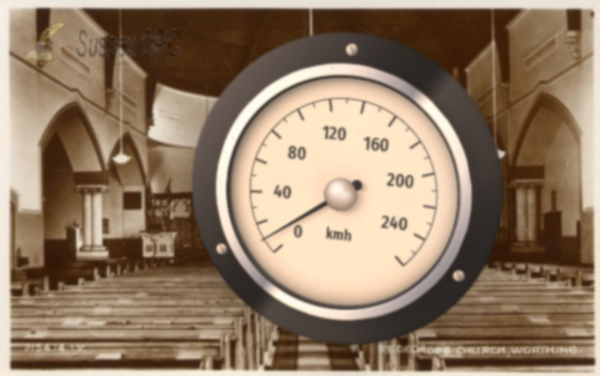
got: 10 km/h
